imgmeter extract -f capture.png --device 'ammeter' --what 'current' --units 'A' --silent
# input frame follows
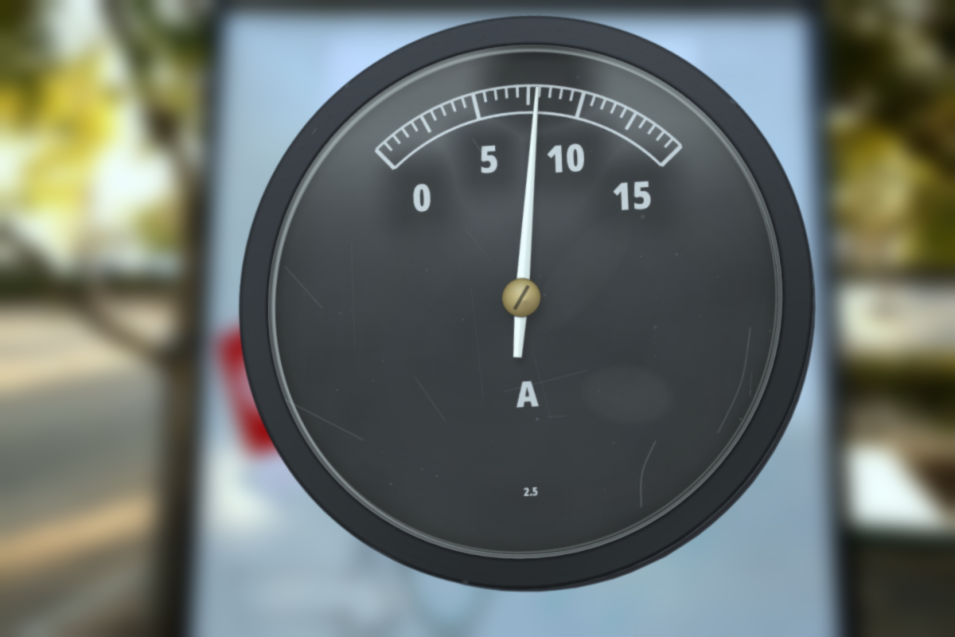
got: 8 A
